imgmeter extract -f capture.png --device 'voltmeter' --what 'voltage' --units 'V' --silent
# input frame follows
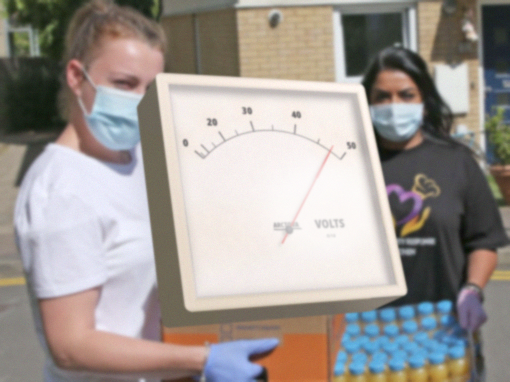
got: 47.5 V
